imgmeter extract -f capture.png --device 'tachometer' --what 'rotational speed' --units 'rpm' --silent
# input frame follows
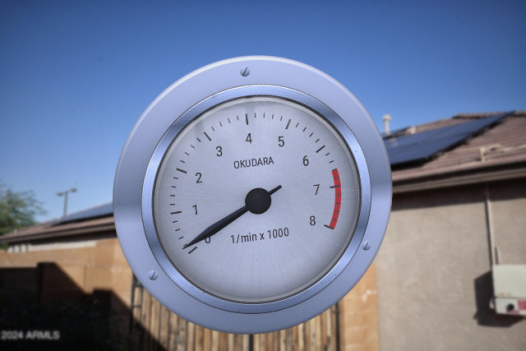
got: 200 rpm
